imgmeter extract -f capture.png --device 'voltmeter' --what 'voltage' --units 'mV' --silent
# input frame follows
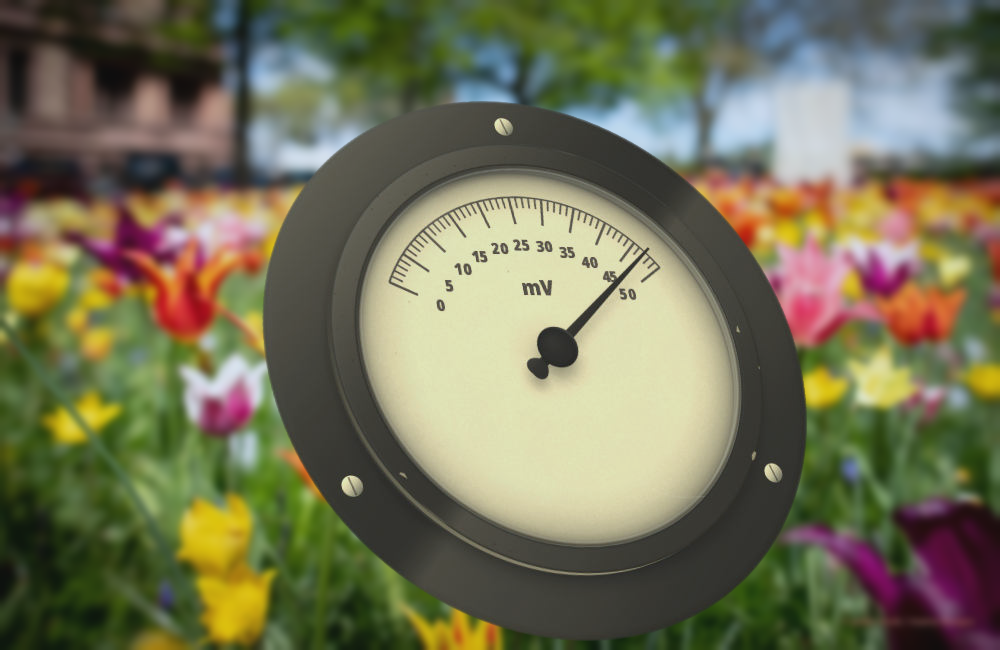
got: 47 mV
